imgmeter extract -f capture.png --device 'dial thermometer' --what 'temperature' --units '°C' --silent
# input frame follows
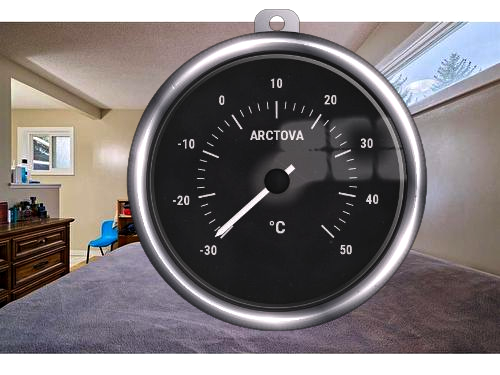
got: -29 °C
